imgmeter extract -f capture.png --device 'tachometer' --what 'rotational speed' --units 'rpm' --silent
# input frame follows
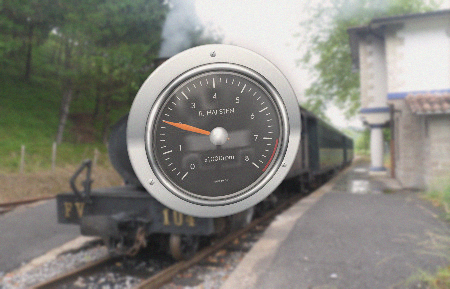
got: 2000 rpm
